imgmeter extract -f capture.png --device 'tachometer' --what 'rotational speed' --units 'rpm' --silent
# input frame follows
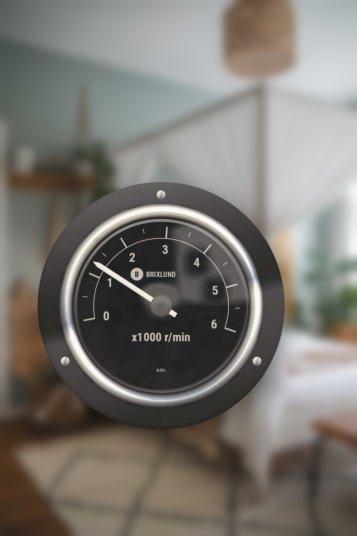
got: 1250 rpm
